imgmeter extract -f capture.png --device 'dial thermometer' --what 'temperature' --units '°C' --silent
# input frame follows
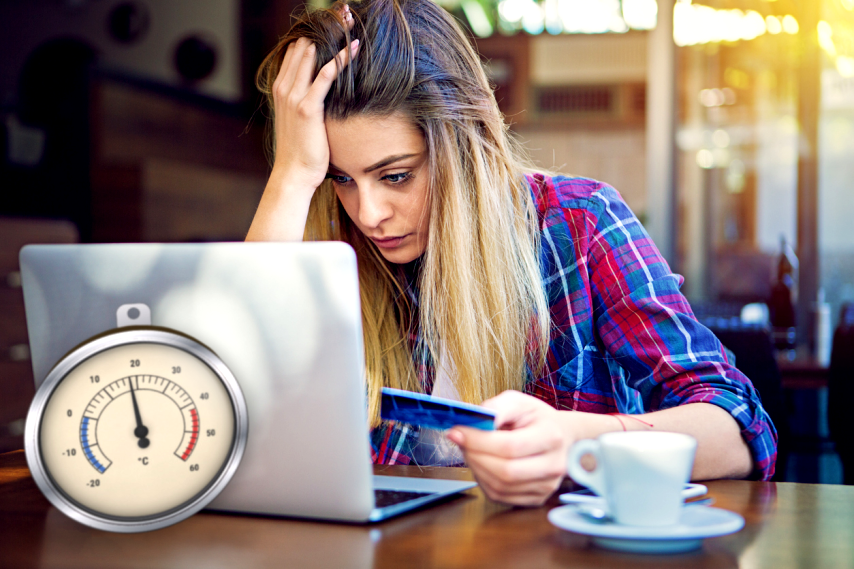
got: 18 °C
